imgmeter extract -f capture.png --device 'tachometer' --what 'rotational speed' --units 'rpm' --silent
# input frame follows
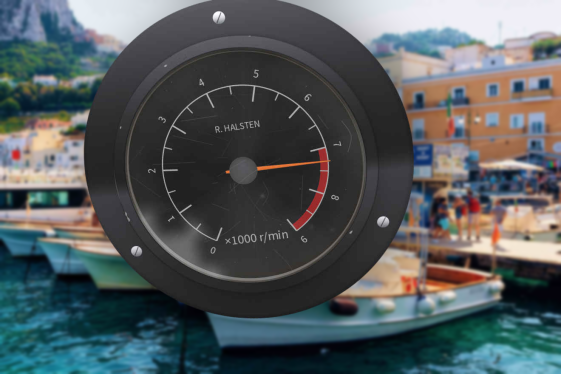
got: 7250 rpm
